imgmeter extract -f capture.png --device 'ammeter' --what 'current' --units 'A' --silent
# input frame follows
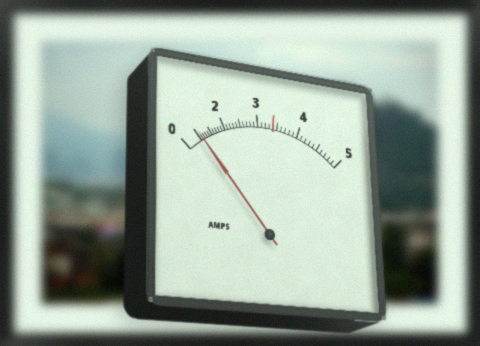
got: 1 A
